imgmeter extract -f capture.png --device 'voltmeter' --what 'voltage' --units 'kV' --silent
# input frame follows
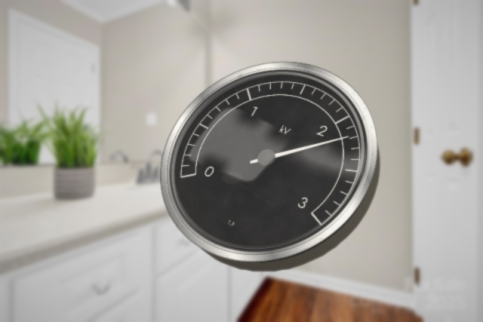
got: 2.2 kV
